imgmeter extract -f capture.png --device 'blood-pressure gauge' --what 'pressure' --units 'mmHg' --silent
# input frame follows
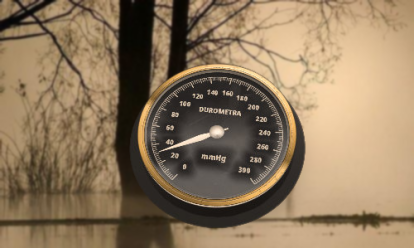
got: 30 mmHg
